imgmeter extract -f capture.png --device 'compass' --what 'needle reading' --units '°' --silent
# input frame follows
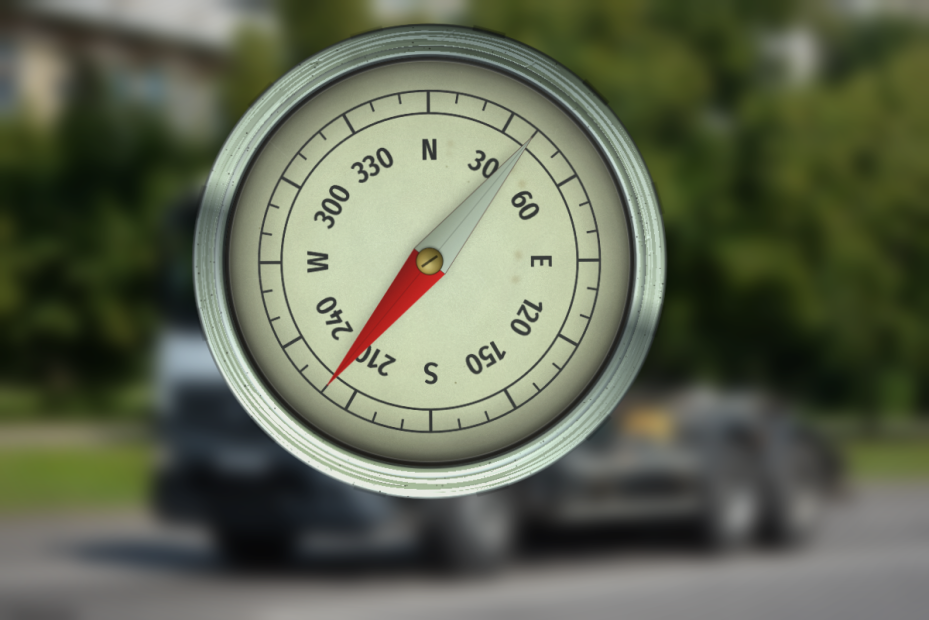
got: 220 °
